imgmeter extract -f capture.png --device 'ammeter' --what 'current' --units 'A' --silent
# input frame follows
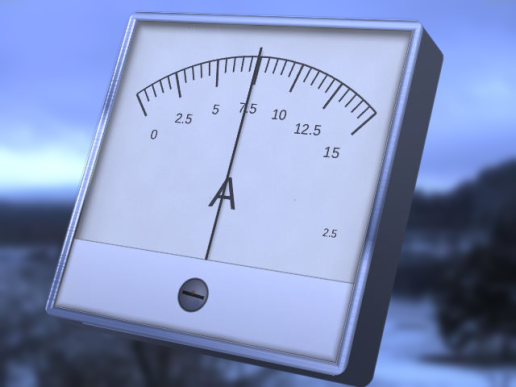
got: 7.5 A
